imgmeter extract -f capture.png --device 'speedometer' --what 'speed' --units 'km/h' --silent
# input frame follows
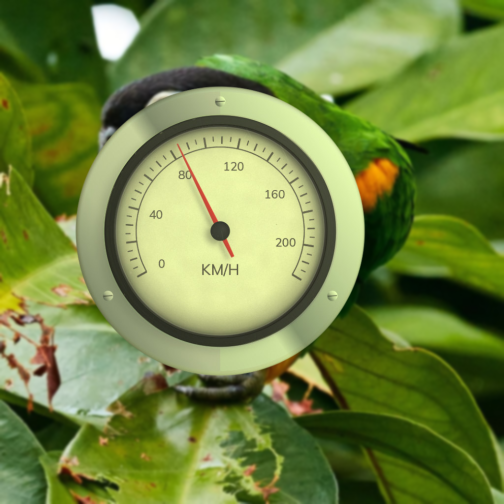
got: 85 km/h
